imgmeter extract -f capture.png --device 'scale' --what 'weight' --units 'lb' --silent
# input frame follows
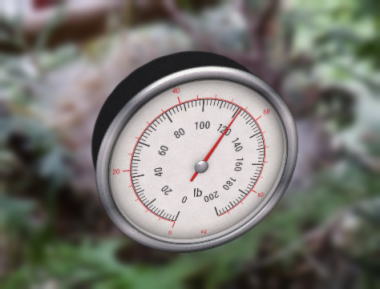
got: 120 lb
